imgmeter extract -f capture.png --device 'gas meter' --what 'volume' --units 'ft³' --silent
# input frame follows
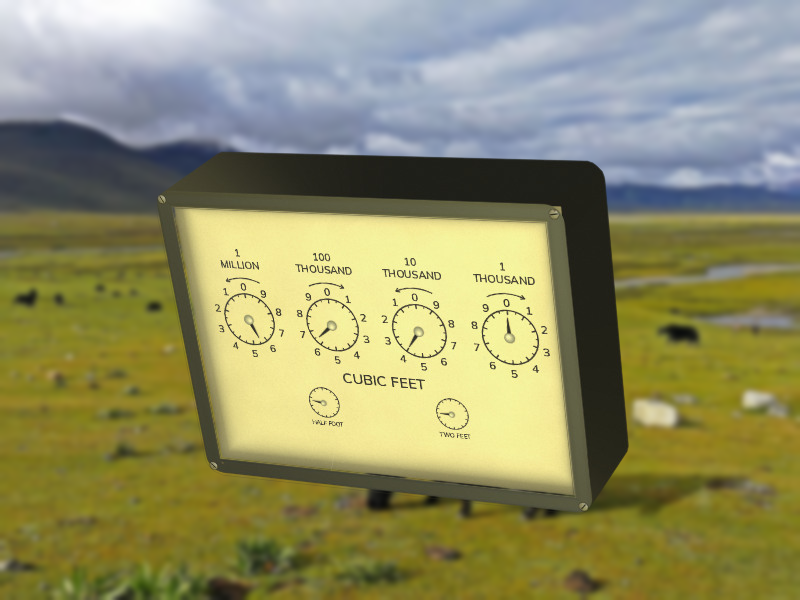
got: 564000 ft³
